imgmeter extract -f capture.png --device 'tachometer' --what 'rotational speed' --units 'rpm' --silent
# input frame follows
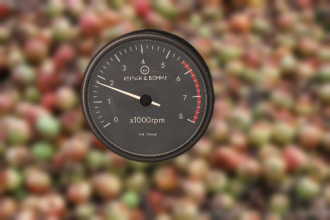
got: 1800 rpm
